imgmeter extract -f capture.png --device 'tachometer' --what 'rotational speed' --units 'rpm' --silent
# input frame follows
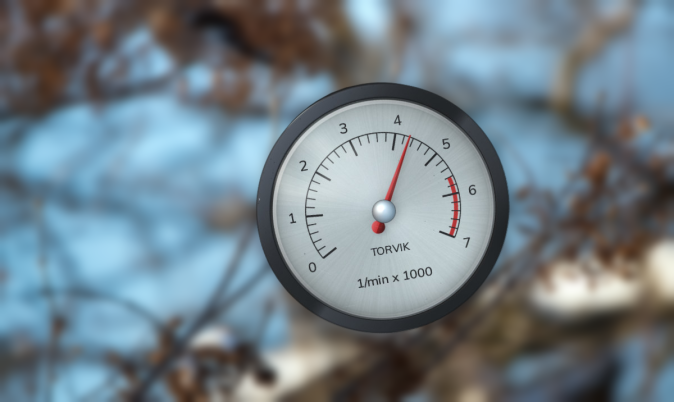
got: 4300 rpm
